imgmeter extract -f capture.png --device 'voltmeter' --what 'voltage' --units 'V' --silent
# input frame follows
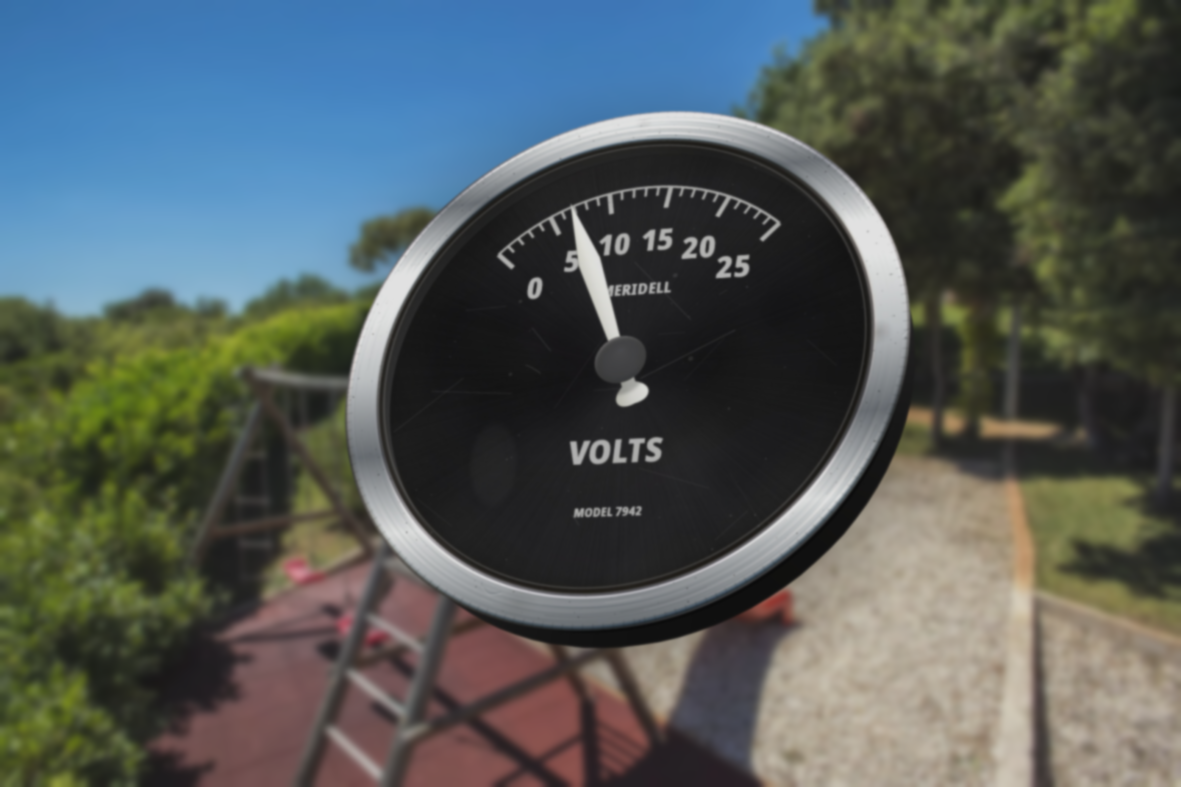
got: 7 V
